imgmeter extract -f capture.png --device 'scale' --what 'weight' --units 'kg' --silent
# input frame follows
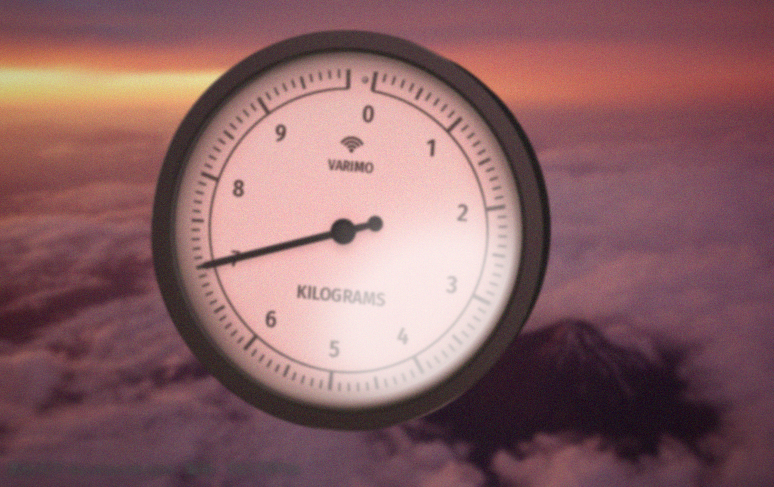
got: 7 kg
